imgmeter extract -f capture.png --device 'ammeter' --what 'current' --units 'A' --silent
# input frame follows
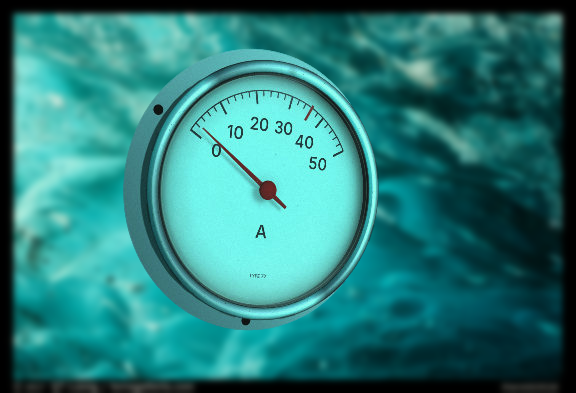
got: 2 A
